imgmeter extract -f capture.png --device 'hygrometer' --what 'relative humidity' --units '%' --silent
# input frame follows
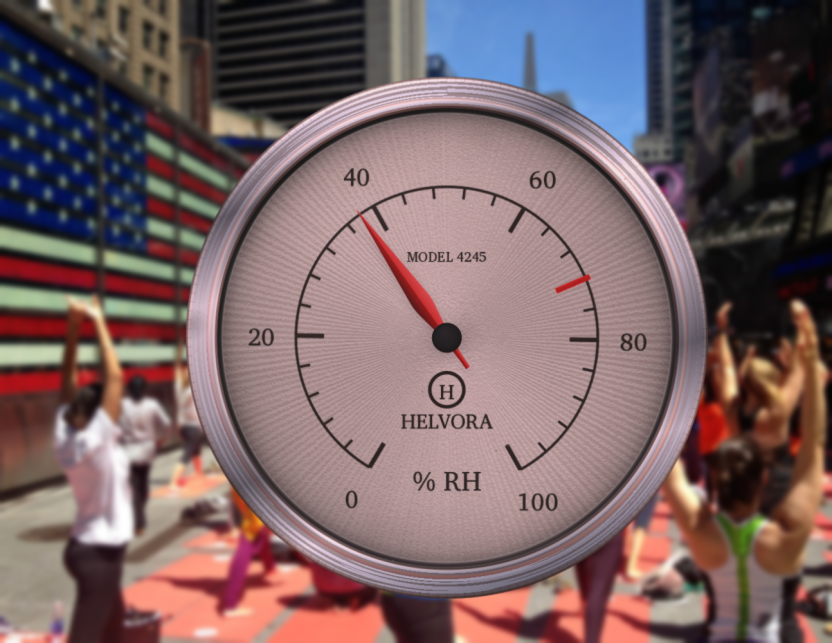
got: 38 %
